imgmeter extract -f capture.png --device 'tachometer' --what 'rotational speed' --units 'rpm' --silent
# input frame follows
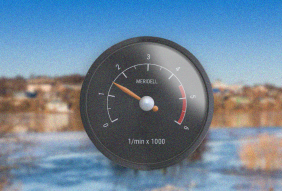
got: 1500 rpm
